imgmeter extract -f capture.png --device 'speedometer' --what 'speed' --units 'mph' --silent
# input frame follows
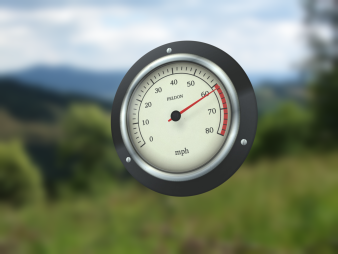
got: 62 mph
